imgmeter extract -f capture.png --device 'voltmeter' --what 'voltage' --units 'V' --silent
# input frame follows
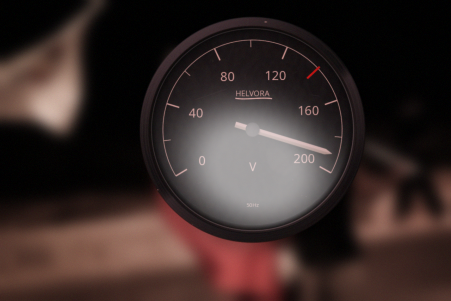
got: 190 V
